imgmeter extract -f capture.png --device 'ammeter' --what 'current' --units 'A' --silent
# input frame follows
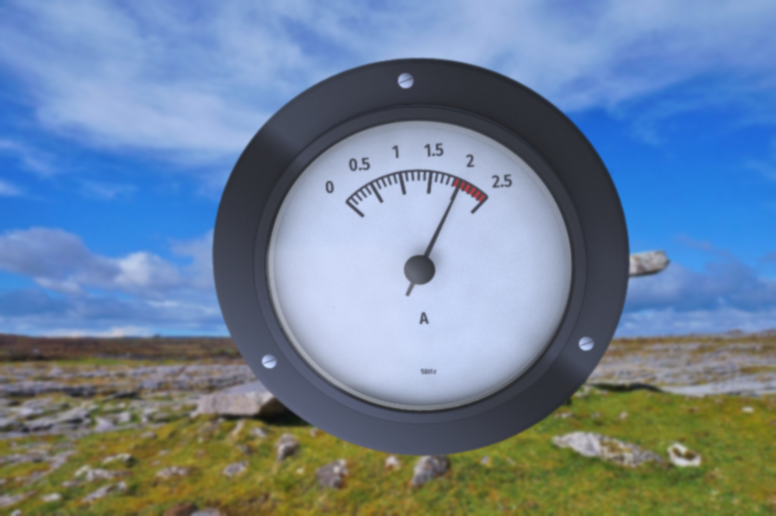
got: 2 A
